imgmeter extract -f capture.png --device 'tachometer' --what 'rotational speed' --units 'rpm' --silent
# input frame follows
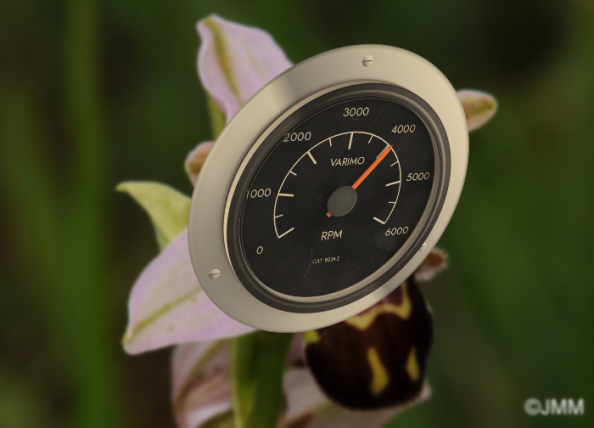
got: 4000 rpm
